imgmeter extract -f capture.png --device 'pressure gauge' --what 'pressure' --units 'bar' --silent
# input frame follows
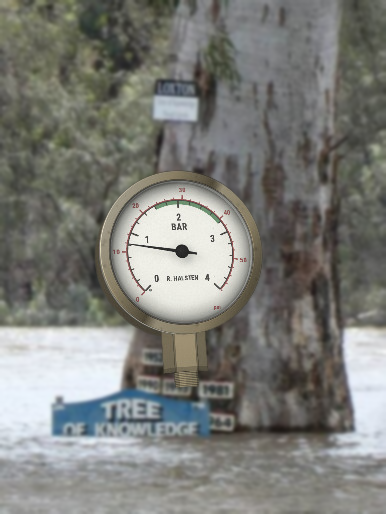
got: 0.8 bar
